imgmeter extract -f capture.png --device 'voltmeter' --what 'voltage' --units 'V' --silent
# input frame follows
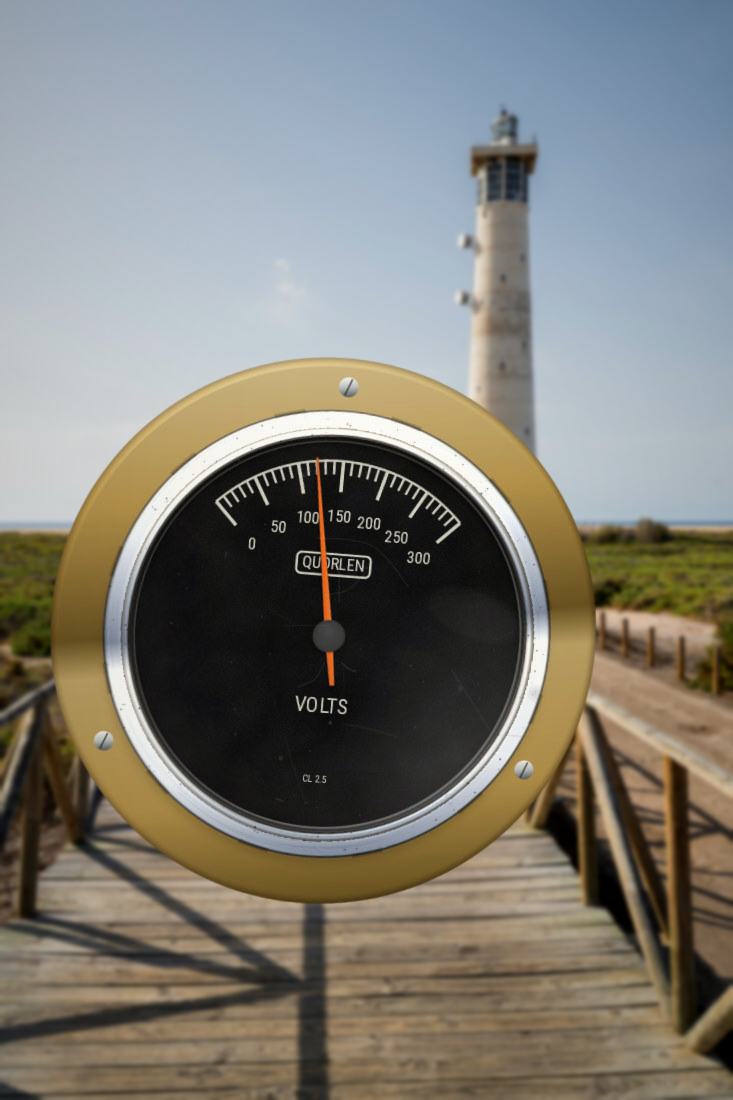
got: 120 V
